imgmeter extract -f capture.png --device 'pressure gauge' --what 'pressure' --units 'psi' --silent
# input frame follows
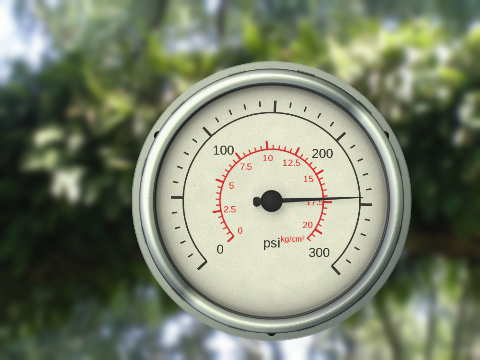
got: 245 psi
